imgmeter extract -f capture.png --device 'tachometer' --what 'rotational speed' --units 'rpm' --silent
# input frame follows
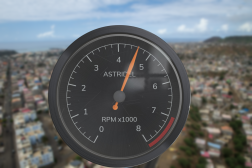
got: 4600 rpm
